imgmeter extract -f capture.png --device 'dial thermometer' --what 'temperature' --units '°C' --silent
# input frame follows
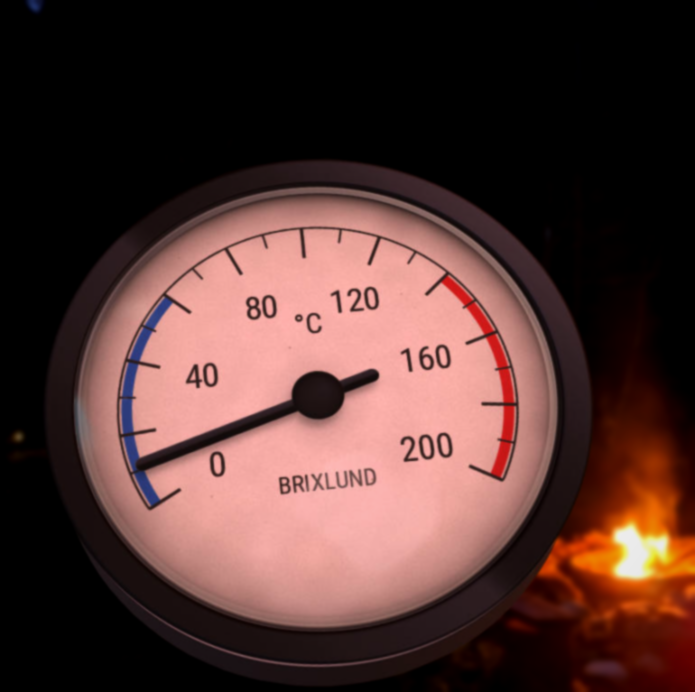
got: 10 °C
